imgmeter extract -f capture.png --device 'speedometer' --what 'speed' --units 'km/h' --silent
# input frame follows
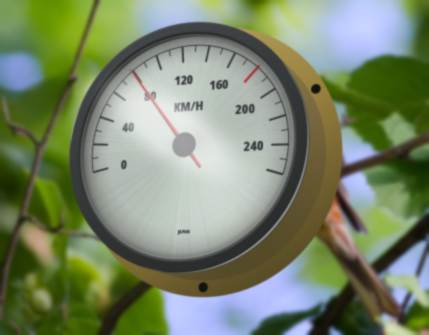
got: 80 km/h
